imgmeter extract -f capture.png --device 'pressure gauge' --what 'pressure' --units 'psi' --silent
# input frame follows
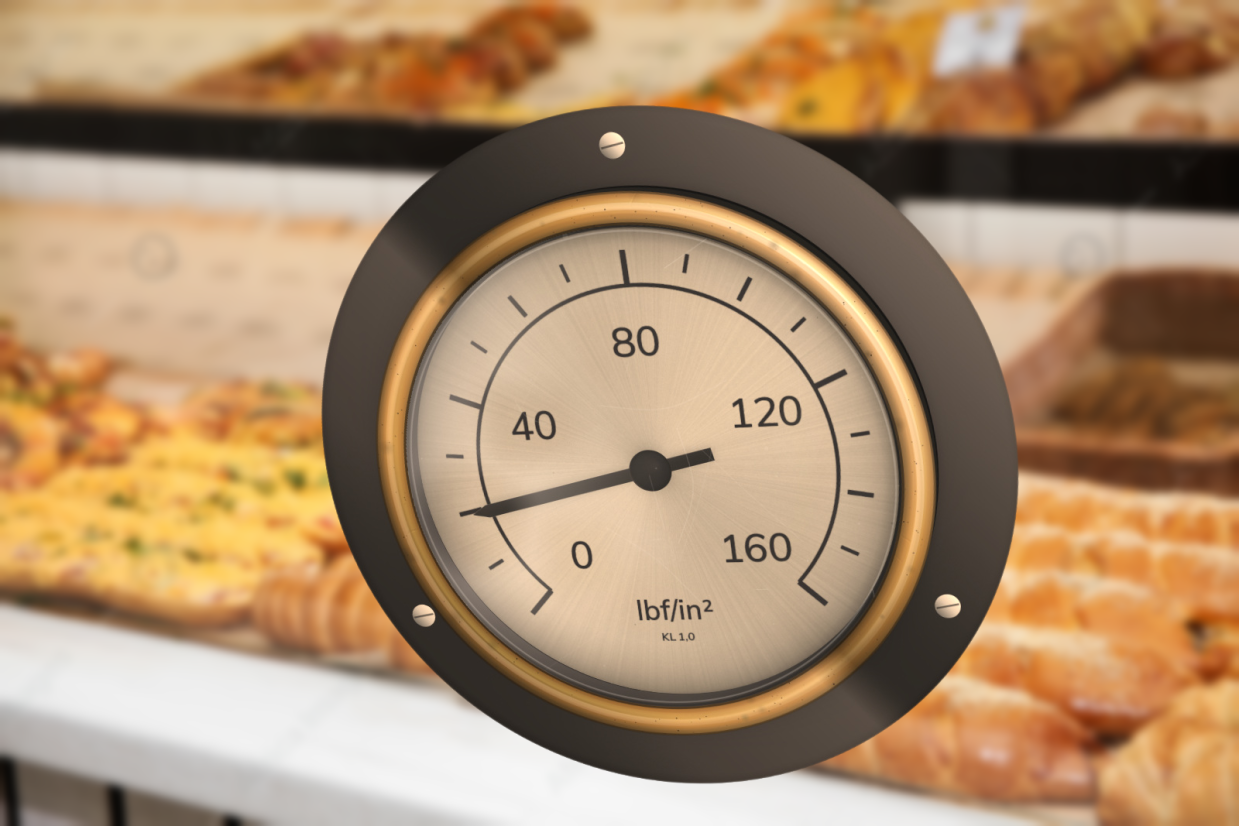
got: 20 psi
